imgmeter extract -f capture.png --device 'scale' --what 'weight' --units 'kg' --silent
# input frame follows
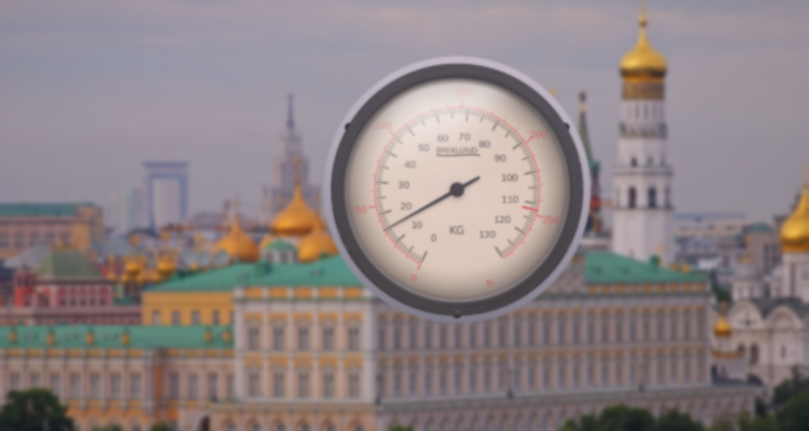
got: 15 kg
